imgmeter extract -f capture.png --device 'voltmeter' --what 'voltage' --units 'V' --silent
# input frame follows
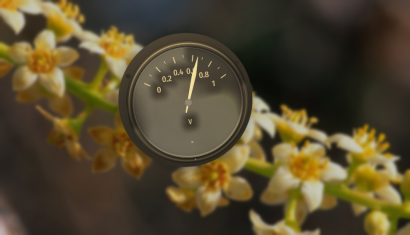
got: 0.65 V
